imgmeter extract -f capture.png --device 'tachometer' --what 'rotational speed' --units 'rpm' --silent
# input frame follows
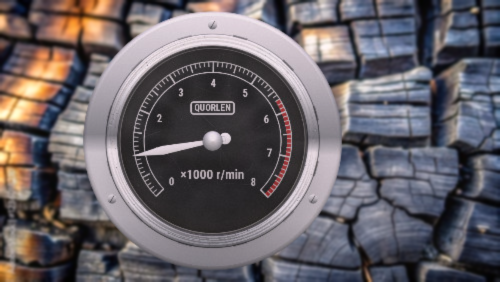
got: 1000 rpm
